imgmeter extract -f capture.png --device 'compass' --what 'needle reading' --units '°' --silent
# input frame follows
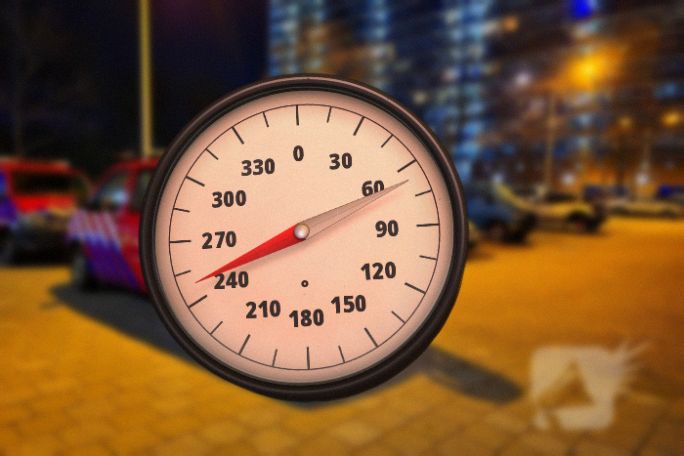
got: 247.5 °
